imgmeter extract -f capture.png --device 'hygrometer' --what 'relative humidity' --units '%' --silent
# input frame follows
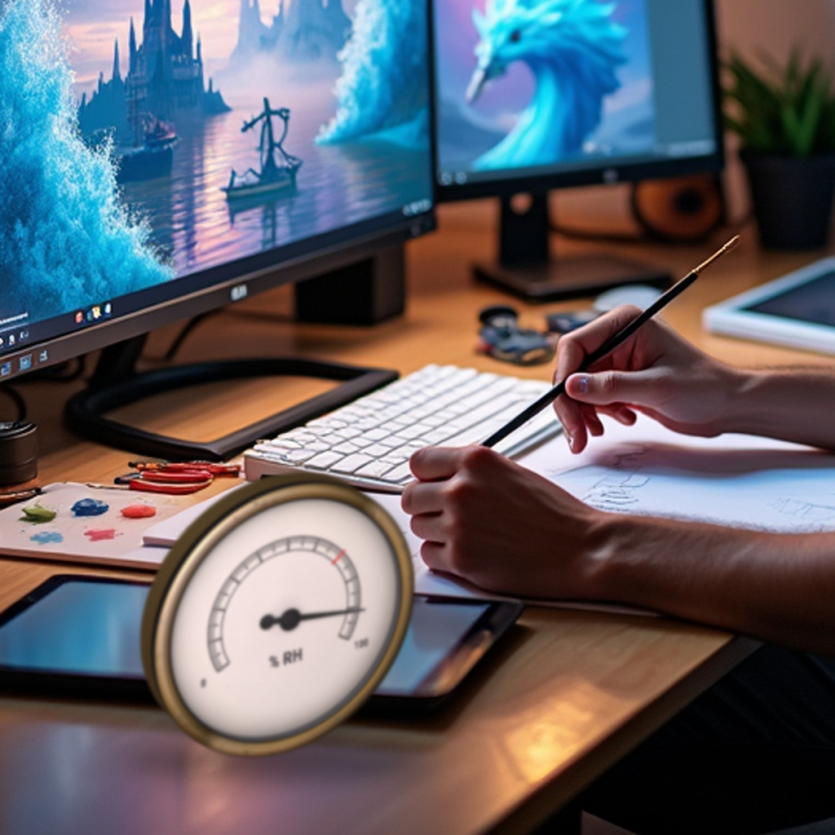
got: 90 %
